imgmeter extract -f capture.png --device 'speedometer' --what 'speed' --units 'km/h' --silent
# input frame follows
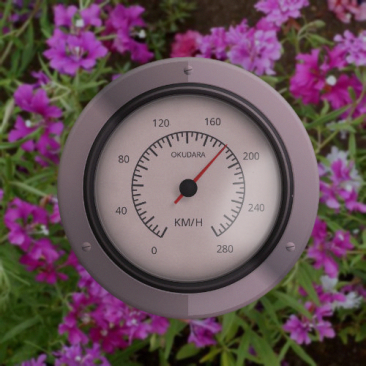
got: 180 km/h
